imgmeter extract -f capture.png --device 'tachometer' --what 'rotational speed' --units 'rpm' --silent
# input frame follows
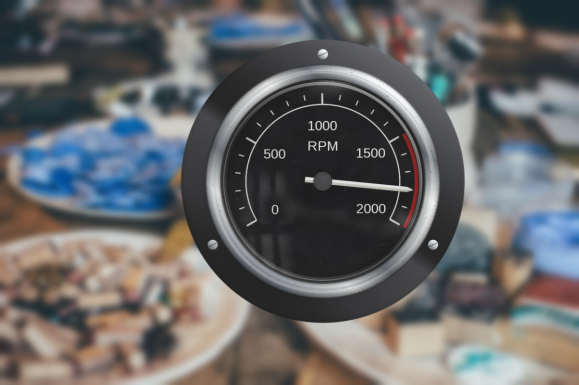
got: 1800 rpm
